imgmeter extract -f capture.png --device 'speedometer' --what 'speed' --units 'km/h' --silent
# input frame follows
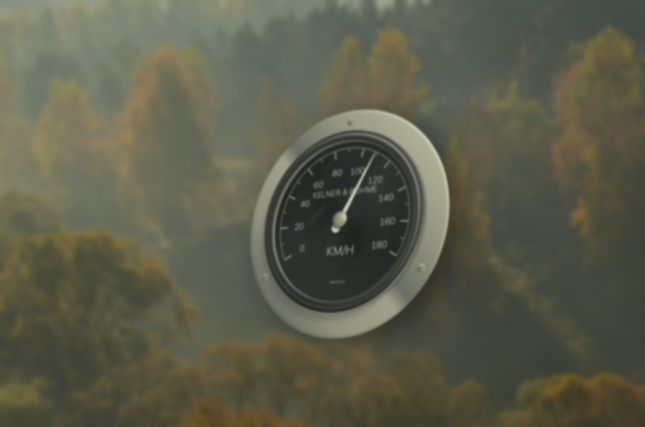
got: 110 km/h
